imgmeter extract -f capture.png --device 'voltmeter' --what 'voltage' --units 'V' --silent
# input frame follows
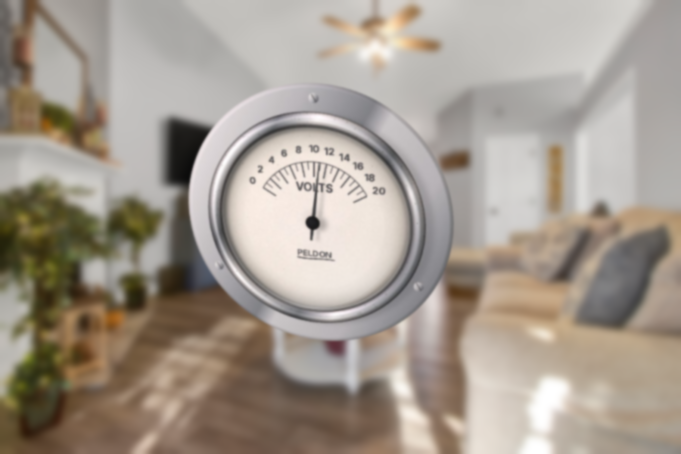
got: 11 V
